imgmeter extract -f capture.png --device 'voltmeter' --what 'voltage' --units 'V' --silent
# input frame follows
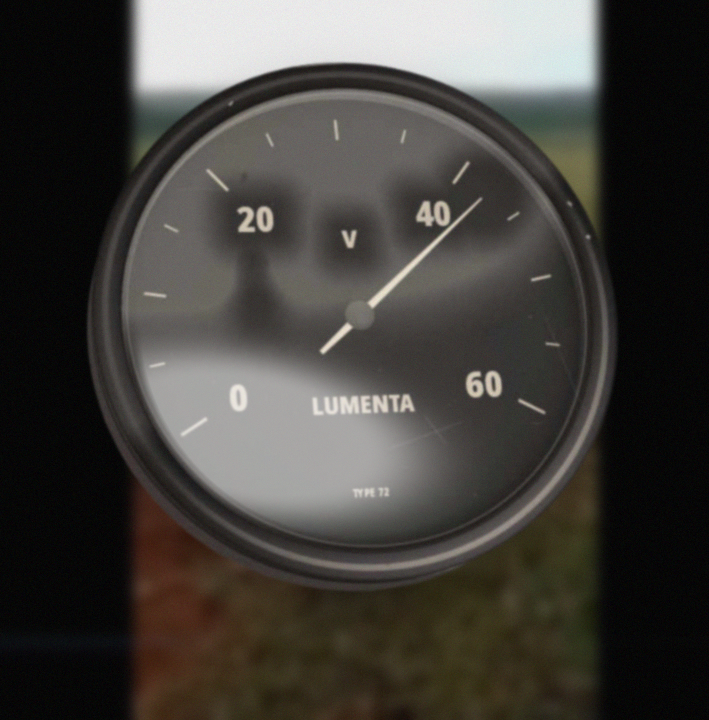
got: 42.5 V
